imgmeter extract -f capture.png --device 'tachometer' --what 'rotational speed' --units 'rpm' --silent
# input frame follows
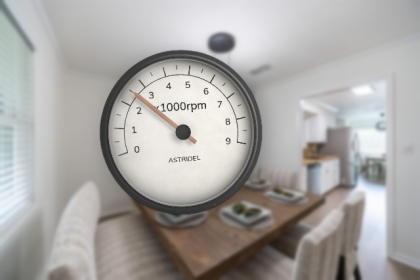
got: 2500 rpm
